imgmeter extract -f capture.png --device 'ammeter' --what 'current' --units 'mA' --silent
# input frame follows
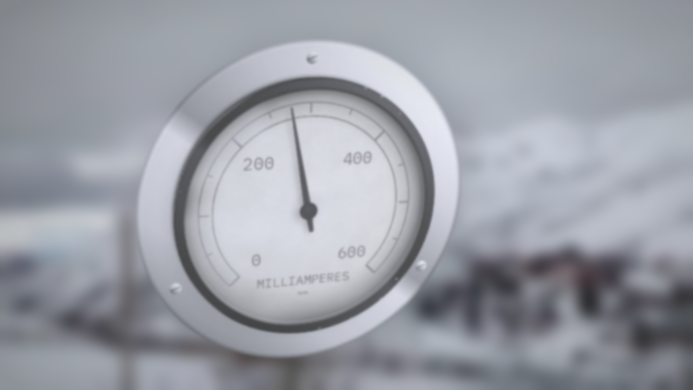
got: 275 mA
